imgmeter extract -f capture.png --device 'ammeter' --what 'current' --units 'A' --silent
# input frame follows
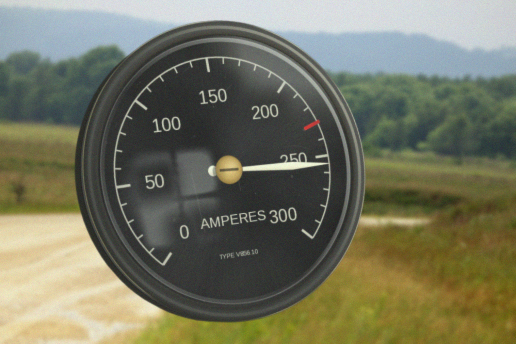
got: 255 A
